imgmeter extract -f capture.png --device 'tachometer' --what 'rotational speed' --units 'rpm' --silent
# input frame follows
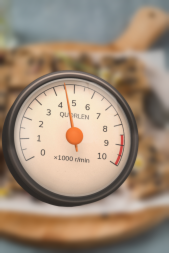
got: 4500 rpm
